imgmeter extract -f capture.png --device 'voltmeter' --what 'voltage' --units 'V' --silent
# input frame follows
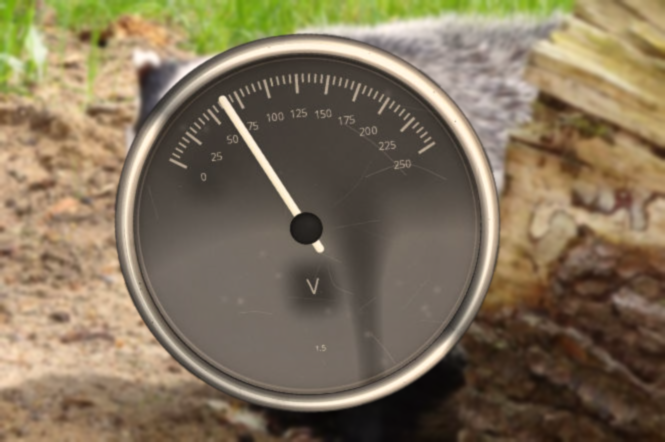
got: 65 V
